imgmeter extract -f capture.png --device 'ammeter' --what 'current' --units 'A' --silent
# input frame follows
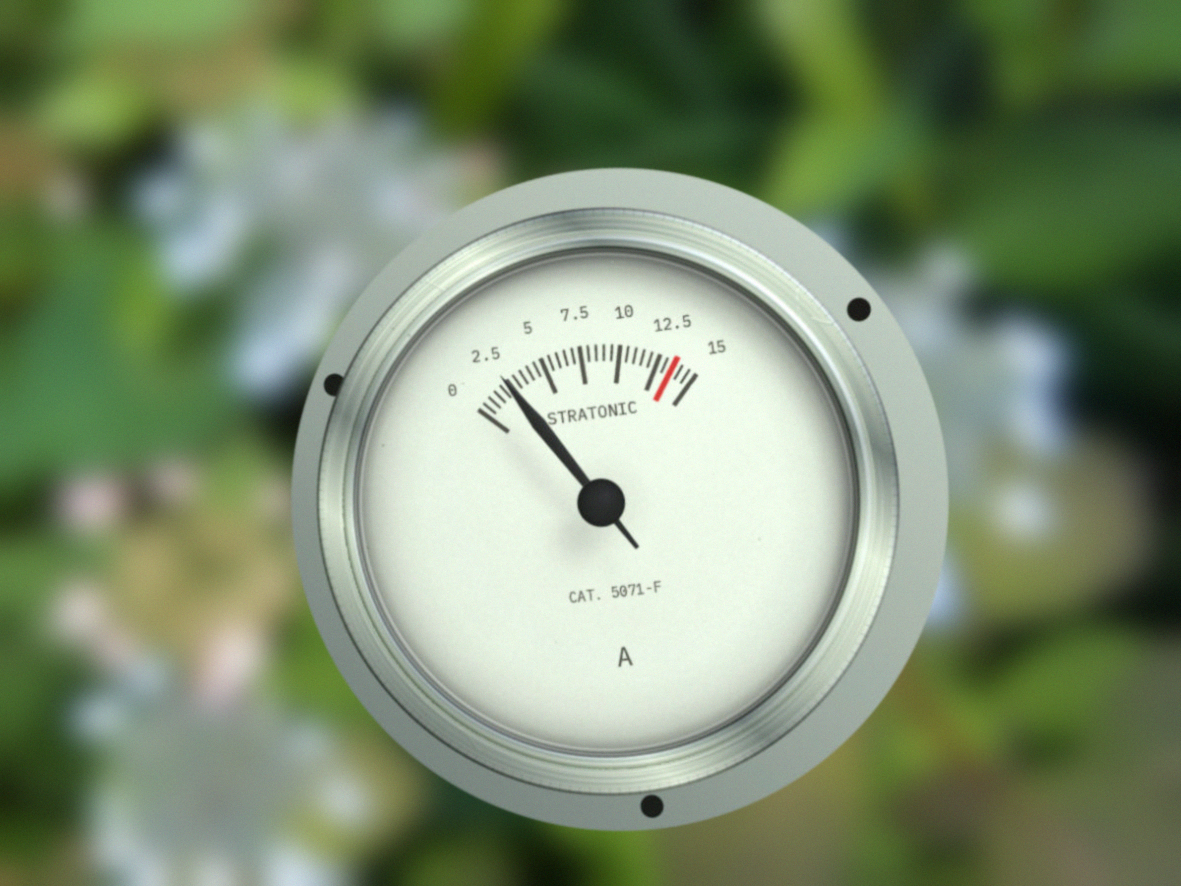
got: 2.5 A
